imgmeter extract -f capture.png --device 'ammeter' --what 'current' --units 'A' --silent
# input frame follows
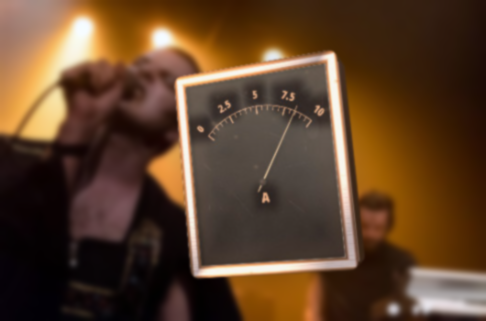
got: 8.5 A
